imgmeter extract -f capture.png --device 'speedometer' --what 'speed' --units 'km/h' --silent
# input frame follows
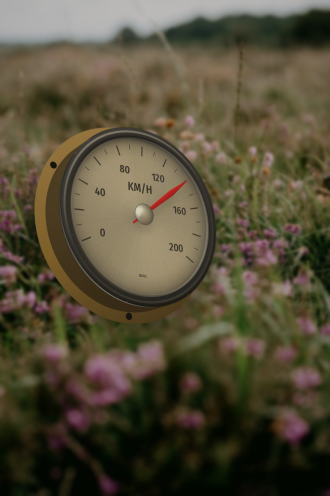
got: 140 km/h
